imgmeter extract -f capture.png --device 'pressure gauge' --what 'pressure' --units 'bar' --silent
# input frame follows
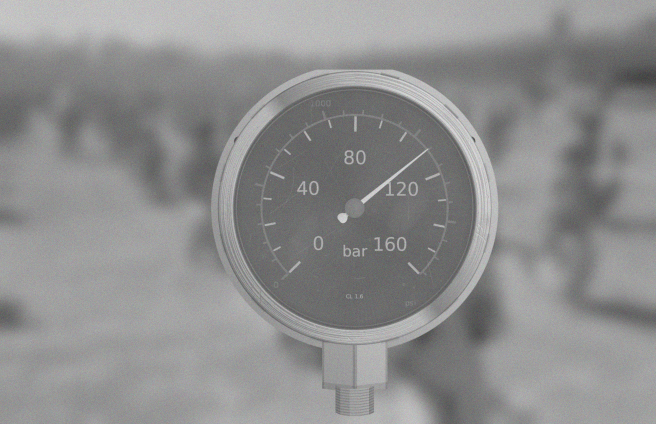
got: 110 bar
